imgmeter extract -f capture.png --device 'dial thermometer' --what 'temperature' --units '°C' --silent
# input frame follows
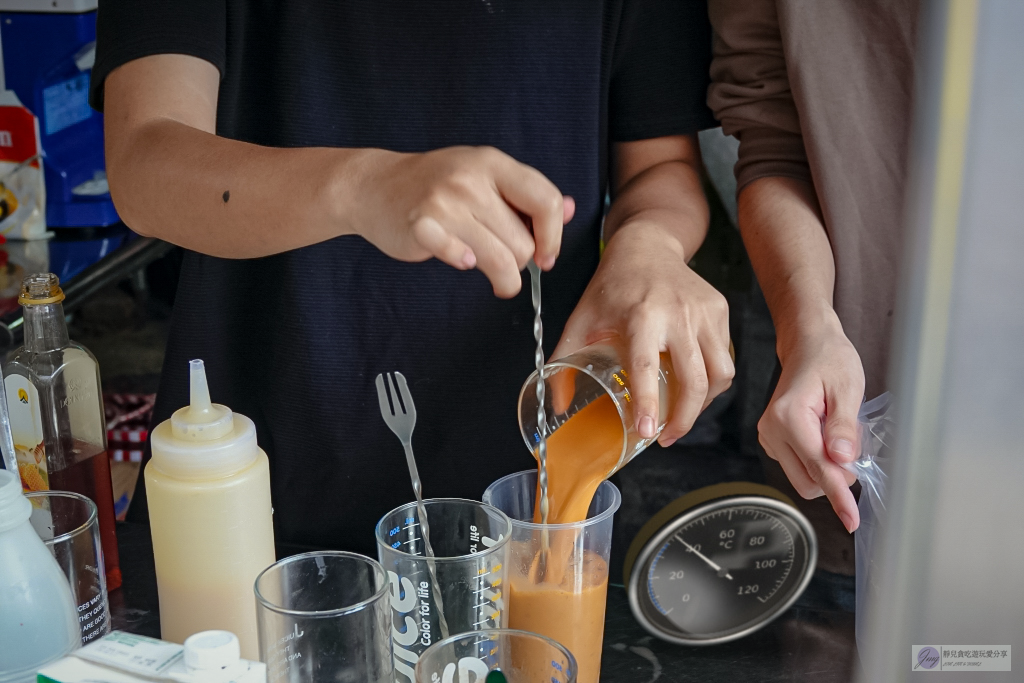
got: 40 °C
